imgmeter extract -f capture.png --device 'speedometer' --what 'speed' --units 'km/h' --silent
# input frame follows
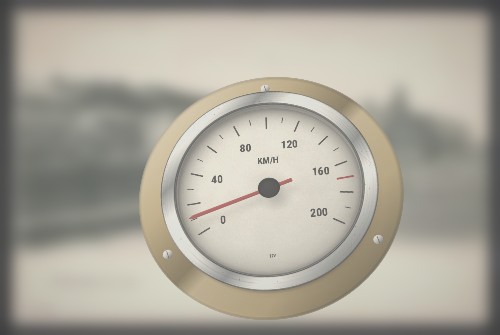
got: 10 km/h
